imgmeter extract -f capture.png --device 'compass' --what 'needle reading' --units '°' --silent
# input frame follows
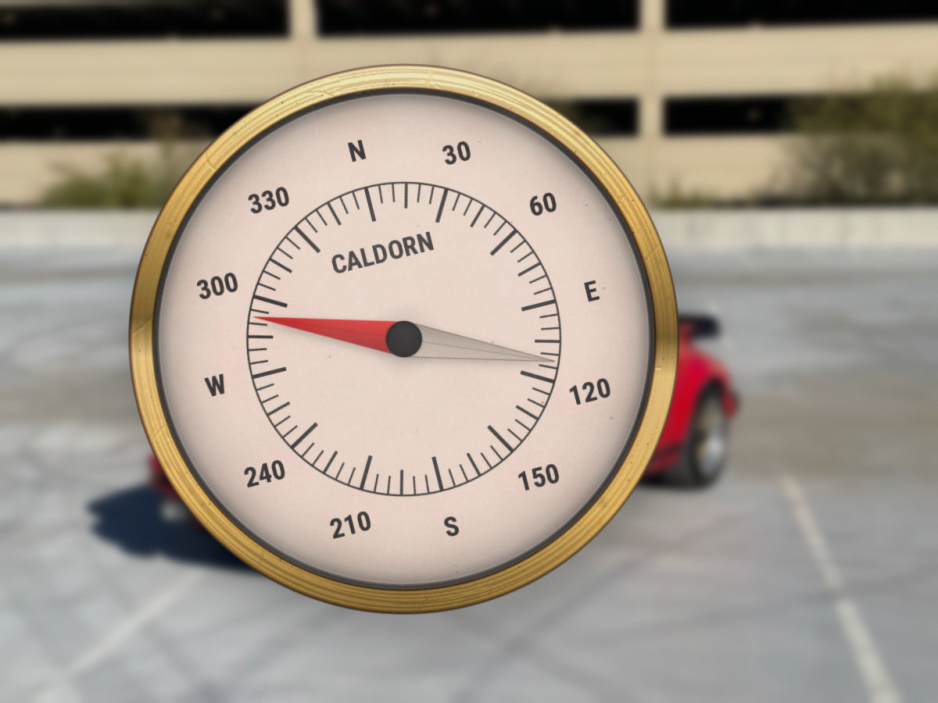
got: 292.5 °
